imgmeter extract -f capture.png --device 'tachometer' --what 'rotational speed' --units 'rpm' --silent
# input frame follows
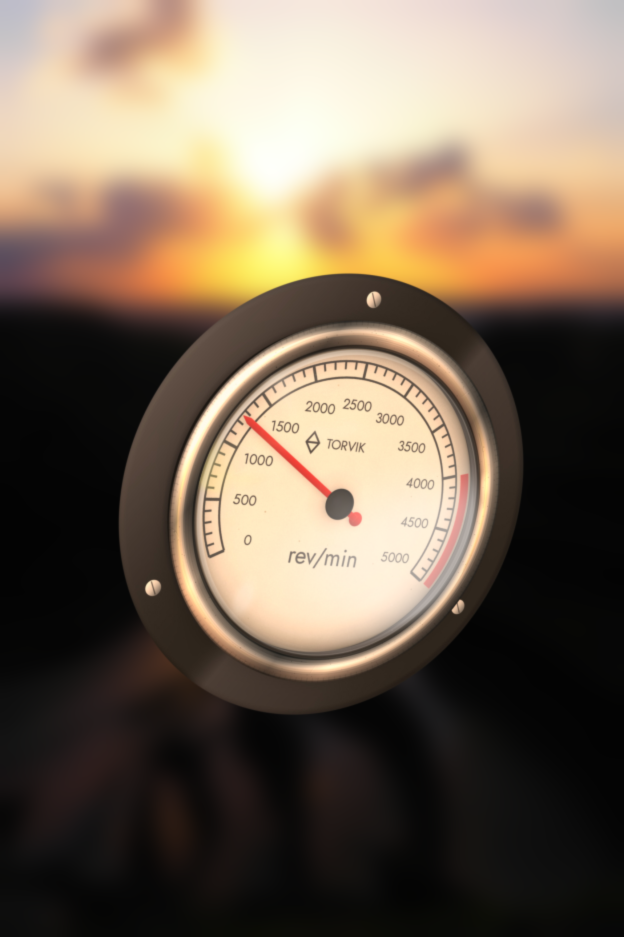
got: 1250 rpm
